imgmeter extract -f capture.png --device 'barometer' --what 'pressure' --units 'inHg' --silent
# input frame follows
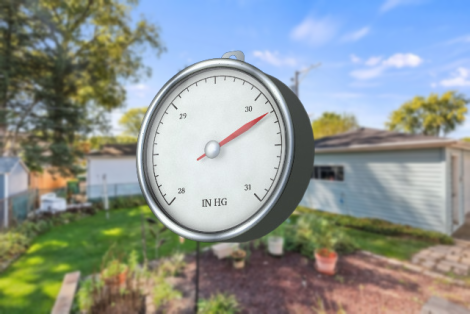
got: 30.2 inHg
